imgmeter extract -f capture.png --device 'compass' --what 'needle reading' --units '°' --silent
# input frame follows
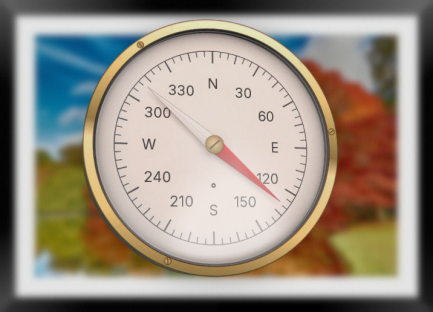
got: 130 °
